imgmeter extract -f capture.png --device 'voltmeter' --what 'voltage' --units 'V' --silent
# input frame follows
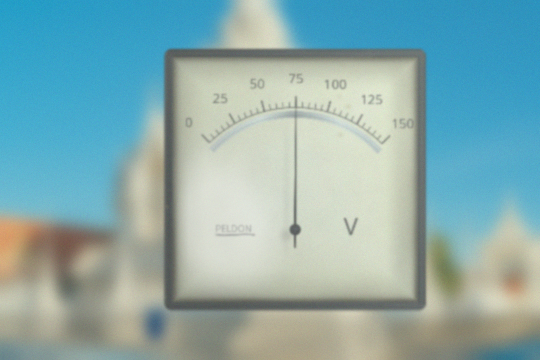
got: 75 V
